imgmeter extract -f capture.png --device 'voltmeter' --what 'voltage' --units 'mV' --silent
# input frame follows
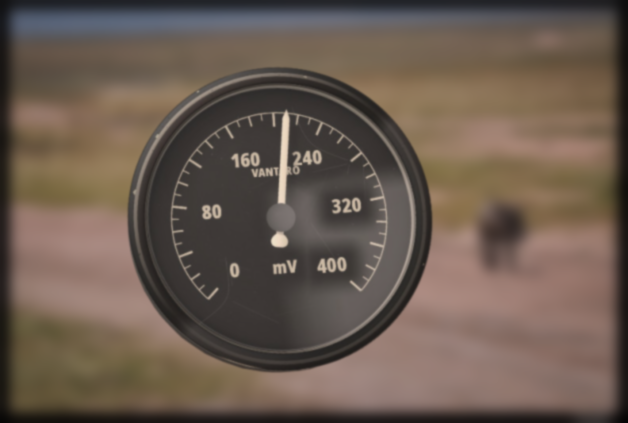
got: 210 mV
